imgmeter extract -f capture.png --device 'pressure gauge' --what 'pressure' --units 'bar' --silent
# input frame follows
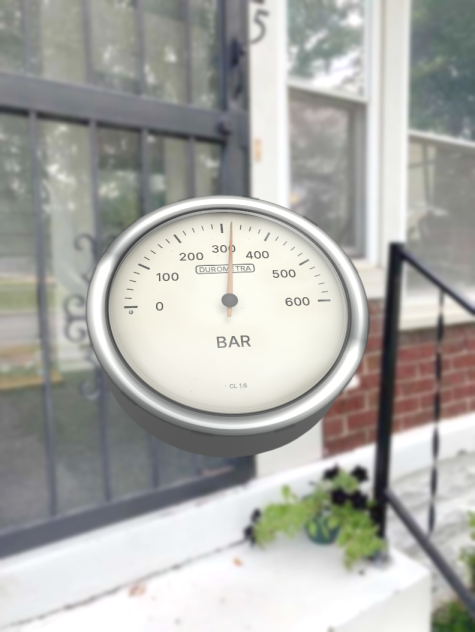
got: 320 bar
